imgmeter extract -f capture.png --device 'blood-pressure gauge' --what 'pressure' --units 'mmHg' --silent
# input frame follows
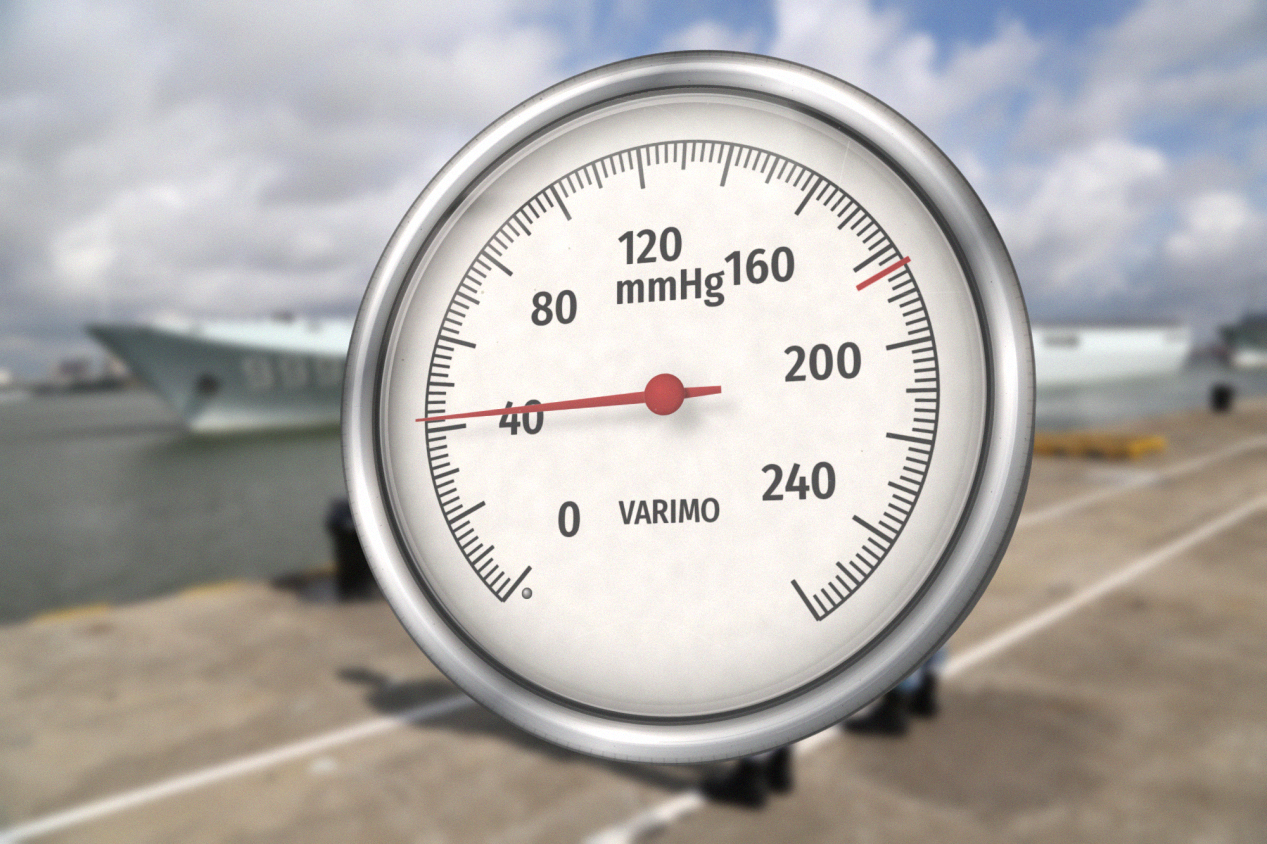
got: 42 mmHg
